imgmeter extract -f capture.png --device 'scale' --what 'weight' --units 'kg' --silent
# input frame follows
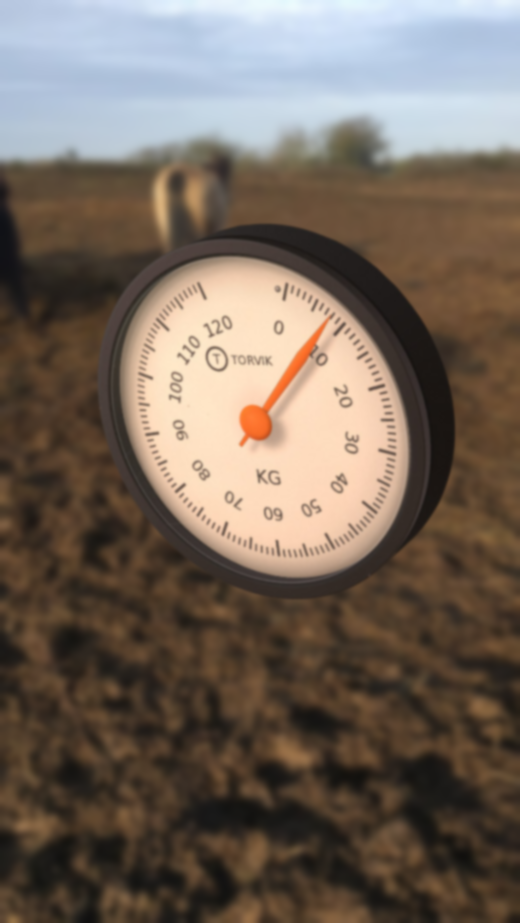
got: 8 kg
